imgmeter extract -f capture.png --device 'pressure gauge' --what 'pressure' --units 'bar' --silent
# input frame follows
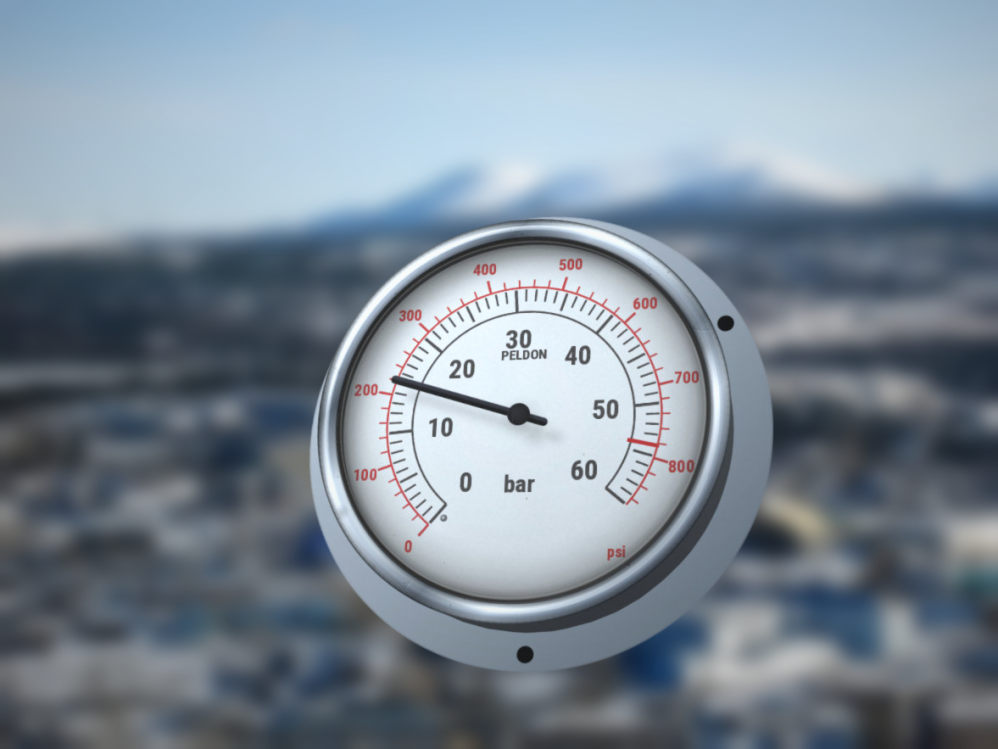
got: 15 bar
